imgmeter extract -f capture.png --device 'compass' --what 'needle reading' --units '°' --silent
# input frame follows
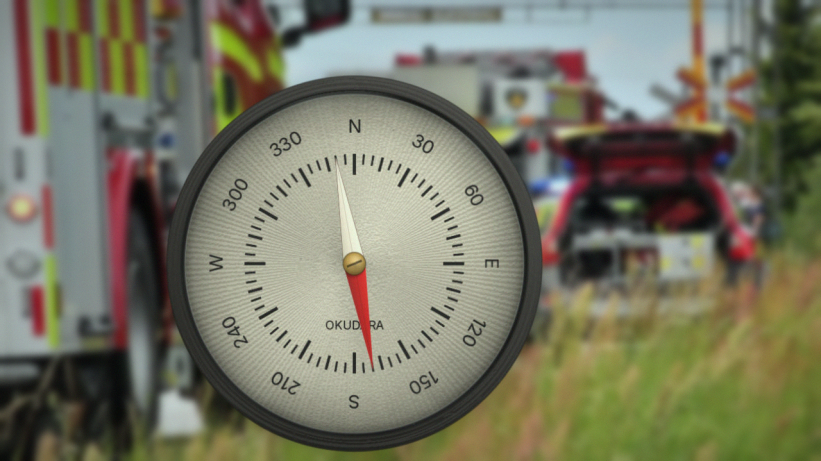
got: 170 °
